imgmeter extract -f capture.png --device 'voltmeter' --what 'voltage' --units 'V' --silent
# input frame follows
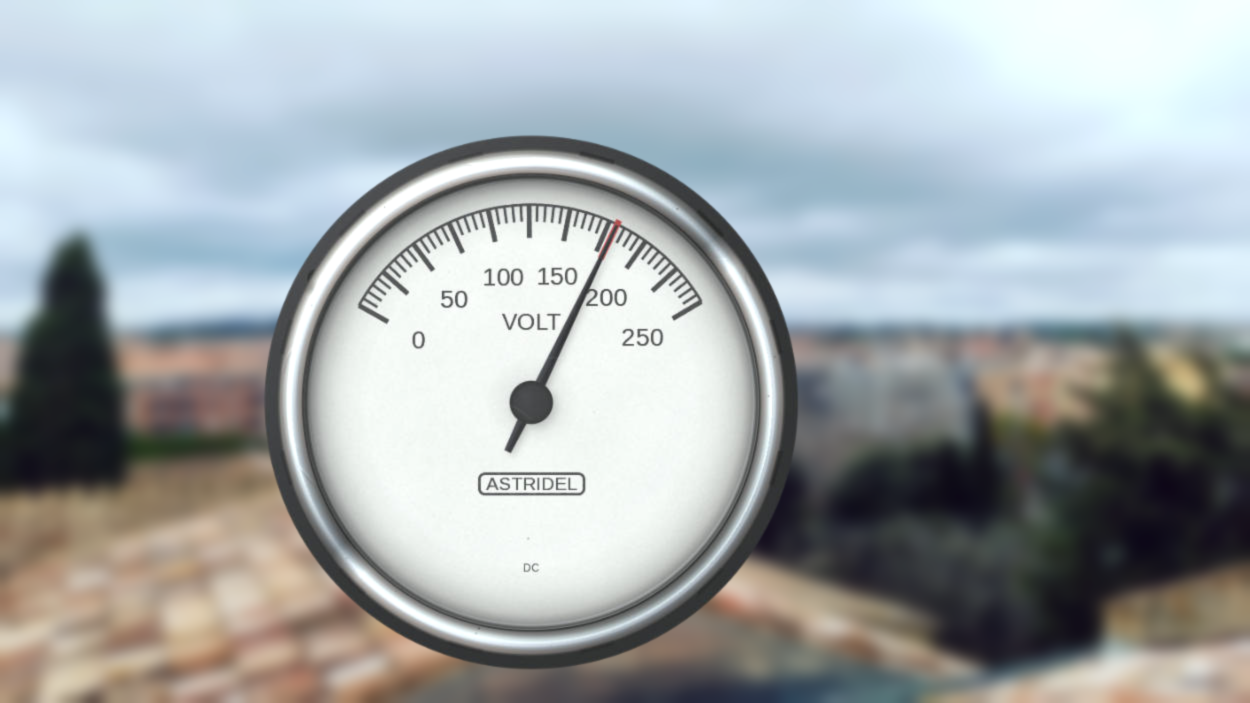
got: 180 V
